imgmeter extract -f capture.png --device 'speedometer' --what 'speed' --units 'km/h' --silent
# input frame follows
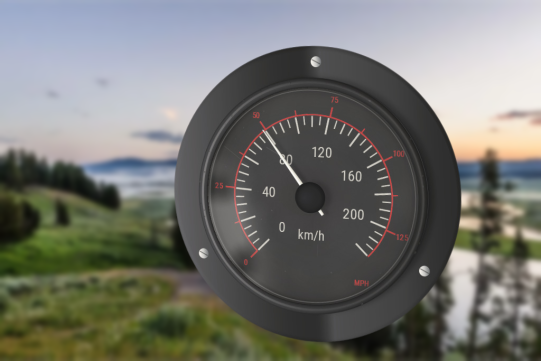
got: 80 km/h
